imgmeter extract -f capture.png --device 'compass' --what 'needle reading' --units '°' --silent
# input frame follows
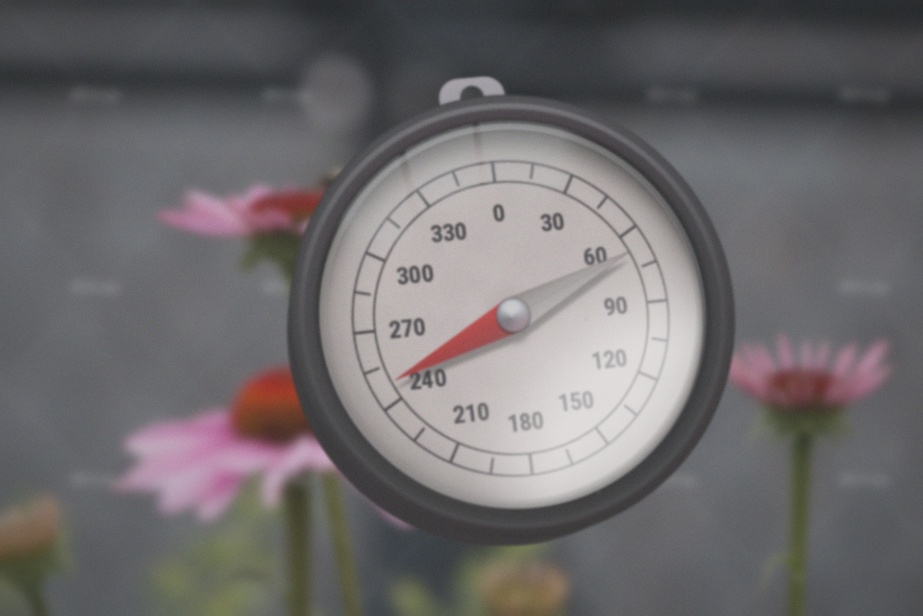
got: 247.5 °
